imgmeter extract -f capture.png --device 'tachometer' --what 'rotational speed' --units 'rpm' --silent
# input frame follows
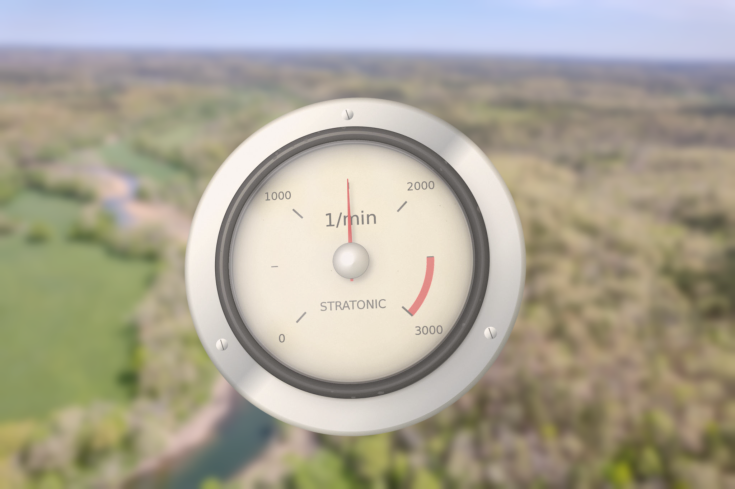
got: 1500 rpm
